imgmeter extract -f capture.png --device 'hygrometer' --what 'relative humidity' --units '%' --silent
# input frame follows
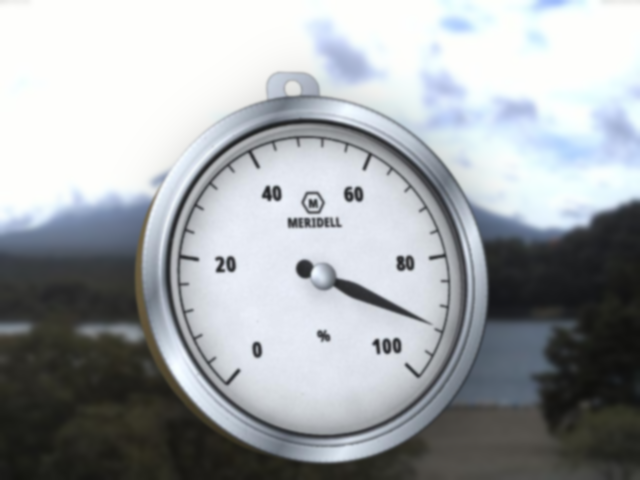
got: 92 %
